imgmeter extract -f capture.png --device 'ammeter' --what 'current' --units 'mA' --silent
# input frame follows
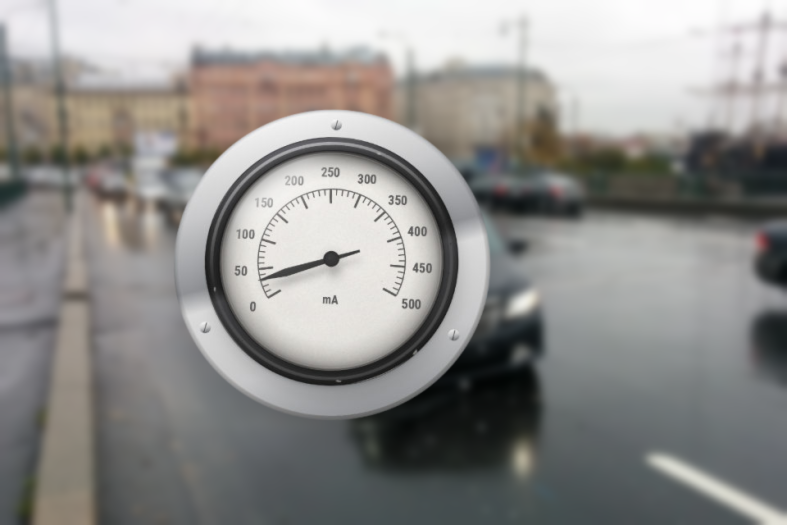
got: 30 mA
